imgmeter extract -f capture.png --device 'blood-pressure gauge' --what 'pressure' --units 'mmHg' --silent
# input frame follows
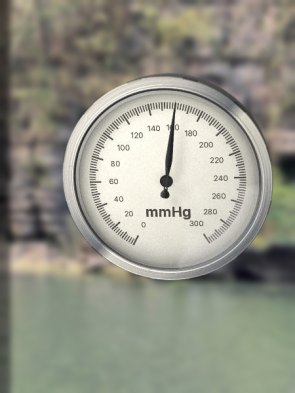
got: 160 mmHg
